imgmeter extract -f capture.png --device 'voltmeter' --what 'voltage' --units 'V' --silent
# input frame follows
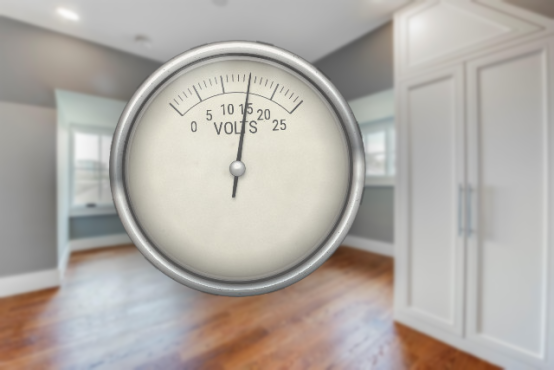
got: 15 V
